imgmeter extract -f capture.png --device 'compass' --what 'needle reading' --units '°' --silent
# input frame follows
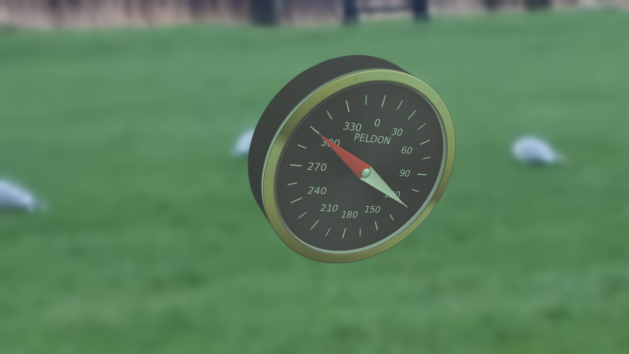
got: 300 °
